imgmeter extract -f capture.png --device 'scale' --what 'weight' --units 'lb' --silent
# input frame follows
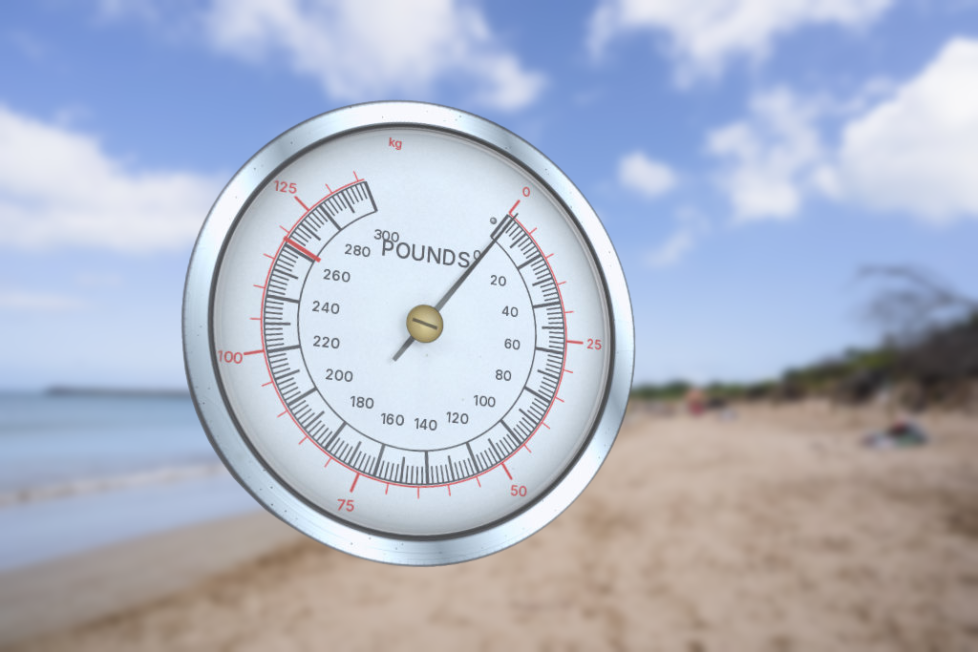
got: 2 lb
